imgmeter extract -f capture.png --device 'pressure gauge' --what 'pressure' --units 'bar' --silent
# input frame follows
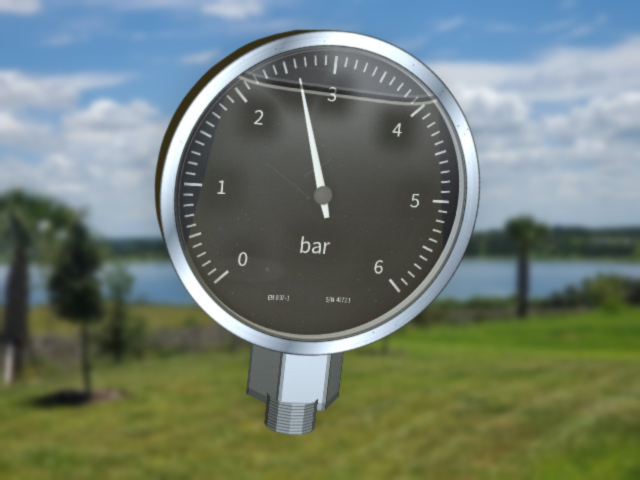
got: 2.6 bar
